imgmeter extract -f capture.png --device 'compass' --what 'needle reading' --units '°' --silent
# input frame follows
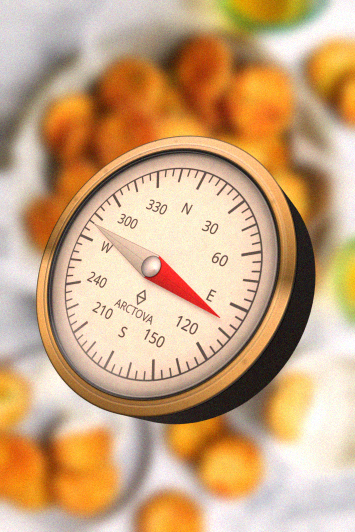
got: 100 °
